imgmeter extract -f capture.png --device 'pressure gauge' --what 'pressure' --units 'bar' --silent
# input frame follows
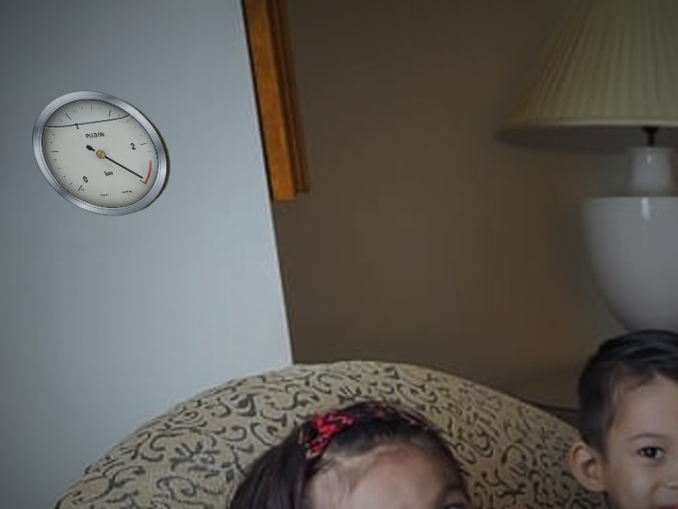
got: 2.45 bar
